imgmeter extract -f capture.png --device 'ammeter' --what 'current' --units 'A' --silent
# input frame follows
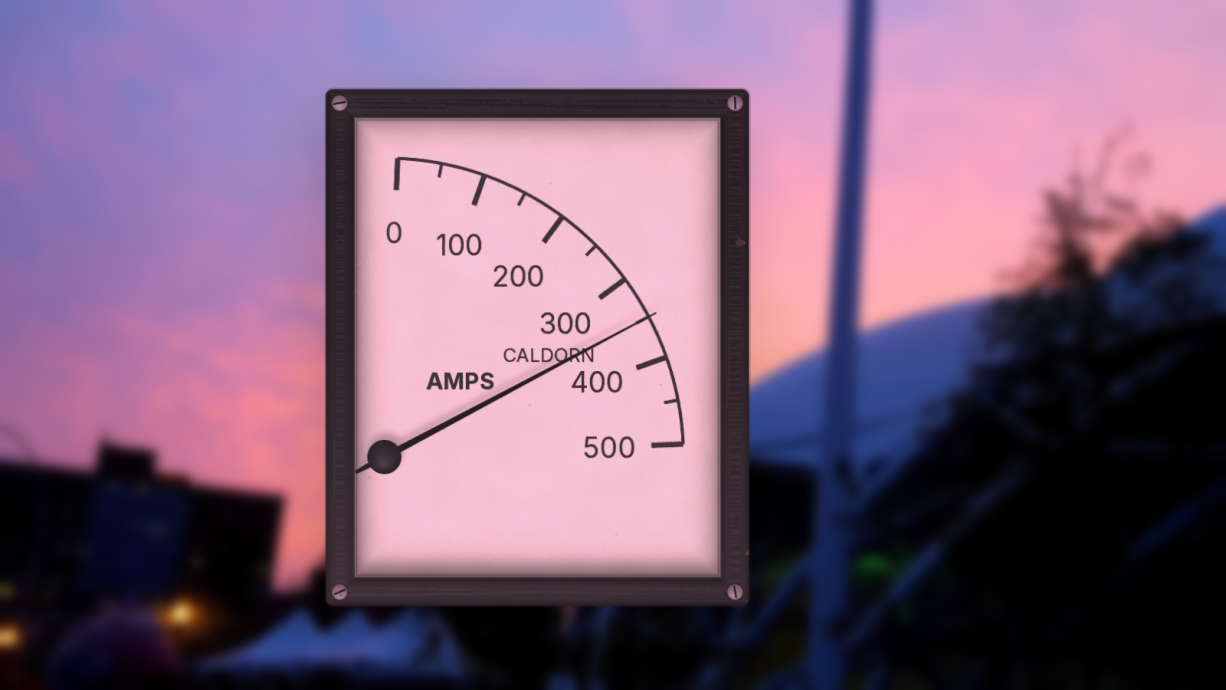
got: 350 A
